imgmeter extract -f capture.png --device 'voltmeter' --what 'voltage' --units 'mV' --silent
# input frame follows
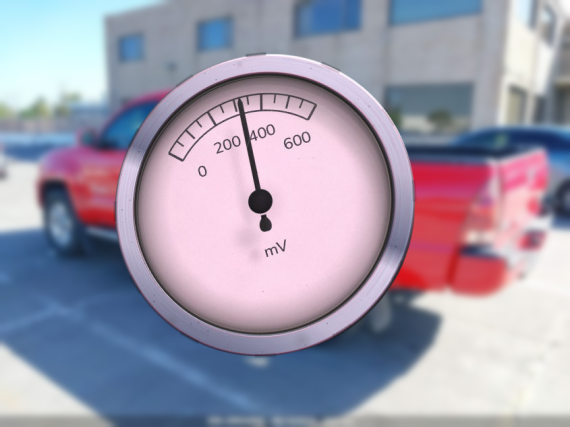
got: 325 mV
